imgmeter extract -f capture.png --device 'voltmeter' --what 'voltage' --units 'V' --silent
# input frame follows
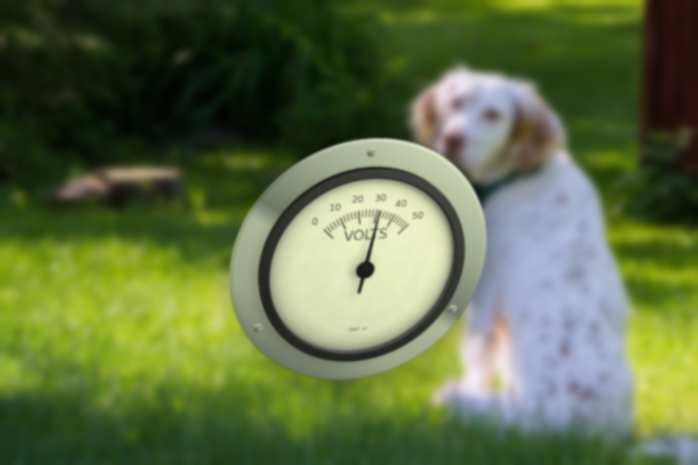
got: 30 V
